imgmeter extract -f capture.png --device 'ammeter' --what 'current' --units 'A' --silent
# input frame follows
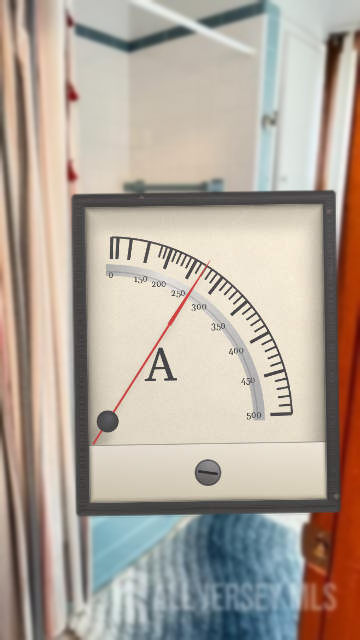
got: 270 A
